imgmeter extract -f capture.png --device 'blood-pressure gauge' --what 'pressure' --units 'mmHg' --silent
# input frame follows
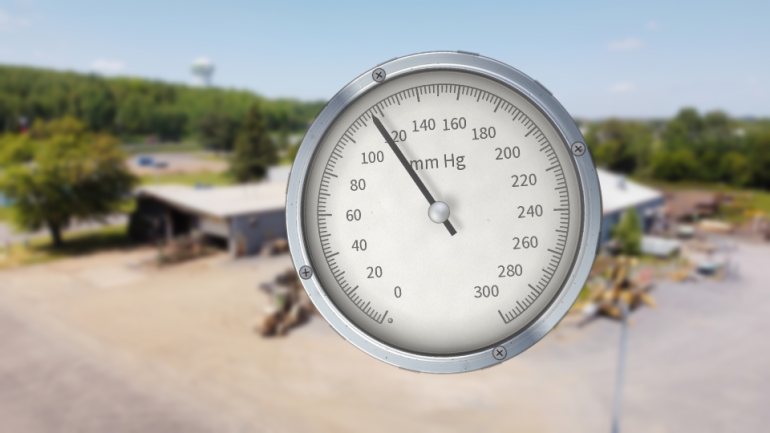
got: 116 mmHg
